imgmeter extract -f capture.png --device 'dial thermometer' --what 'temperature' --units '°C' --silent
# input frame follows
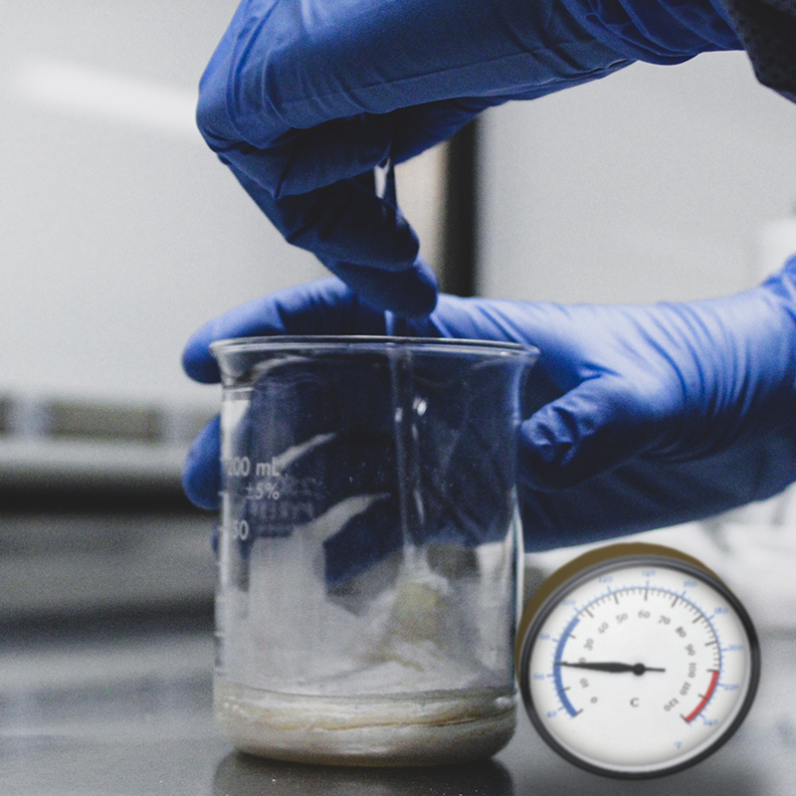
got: 20 °C
